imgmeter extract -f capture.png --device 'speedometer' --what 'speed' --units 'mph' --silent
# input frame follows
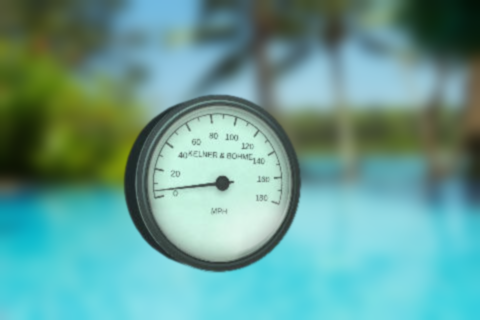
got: 5 mph
